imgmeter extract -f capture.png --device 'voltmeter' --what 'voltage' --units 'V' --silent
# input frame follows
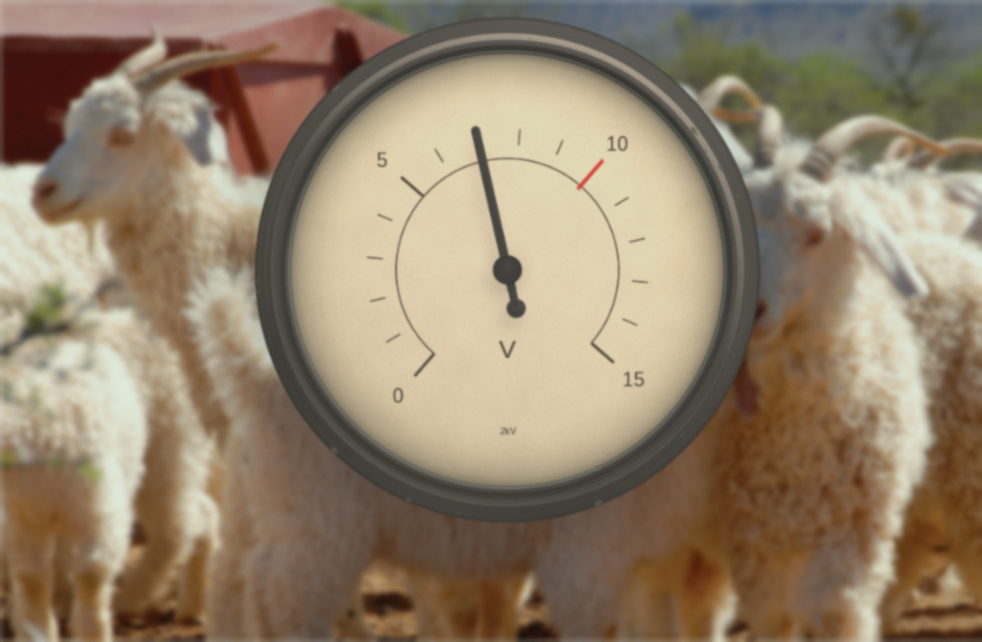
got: 7 V
